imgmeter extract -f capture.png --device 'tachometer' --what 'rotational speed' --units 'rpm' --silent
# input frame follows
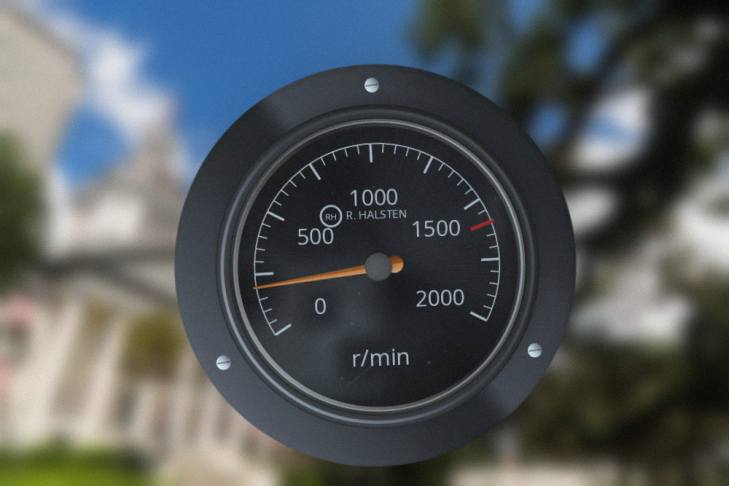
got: 200 rpm
